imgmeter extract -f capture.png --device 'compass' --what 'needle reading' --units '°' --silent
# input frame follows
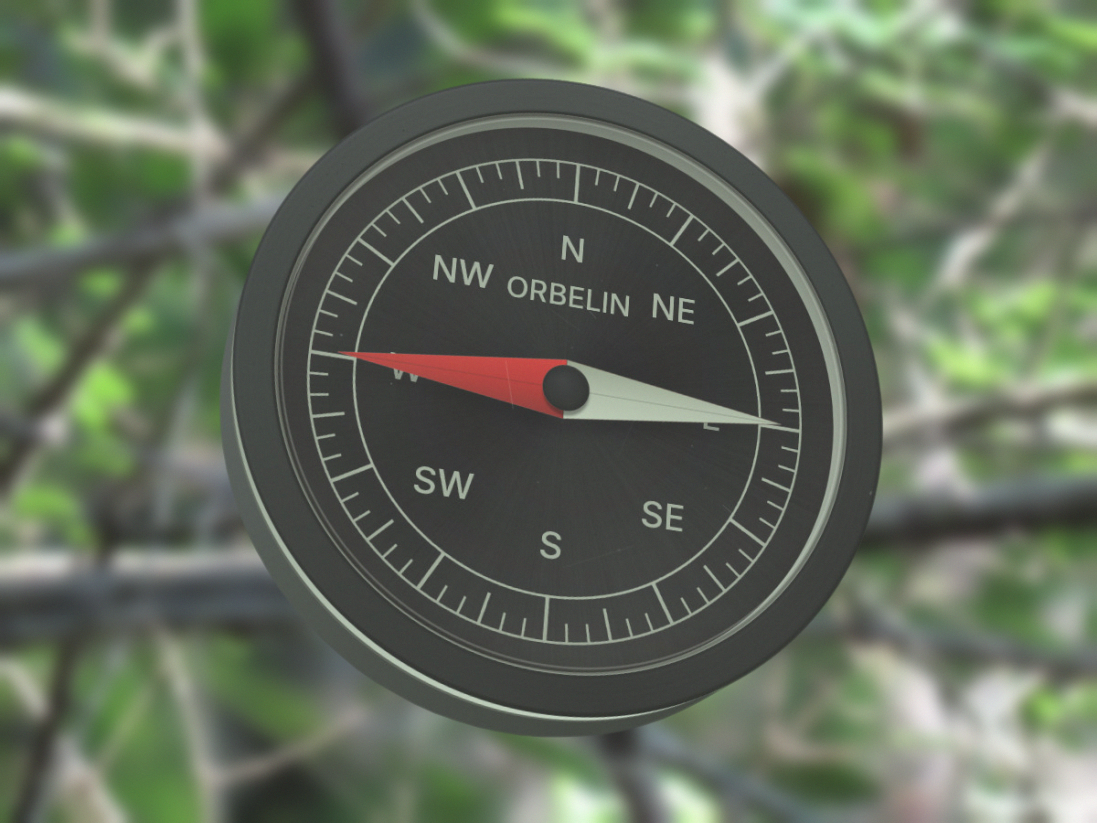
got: 270 °
